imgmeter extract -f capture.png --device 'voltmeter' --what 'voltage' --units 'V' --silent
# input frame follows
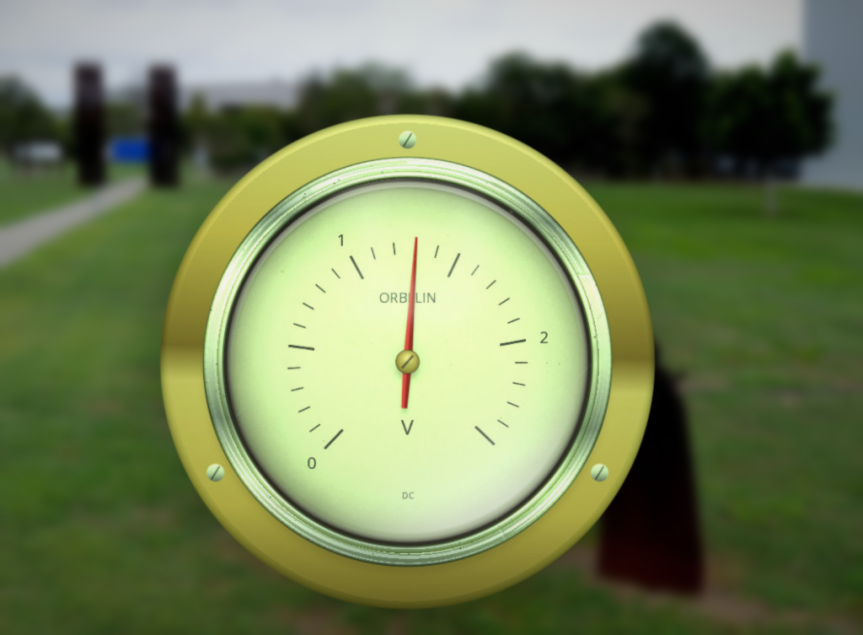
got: 1.3 V
